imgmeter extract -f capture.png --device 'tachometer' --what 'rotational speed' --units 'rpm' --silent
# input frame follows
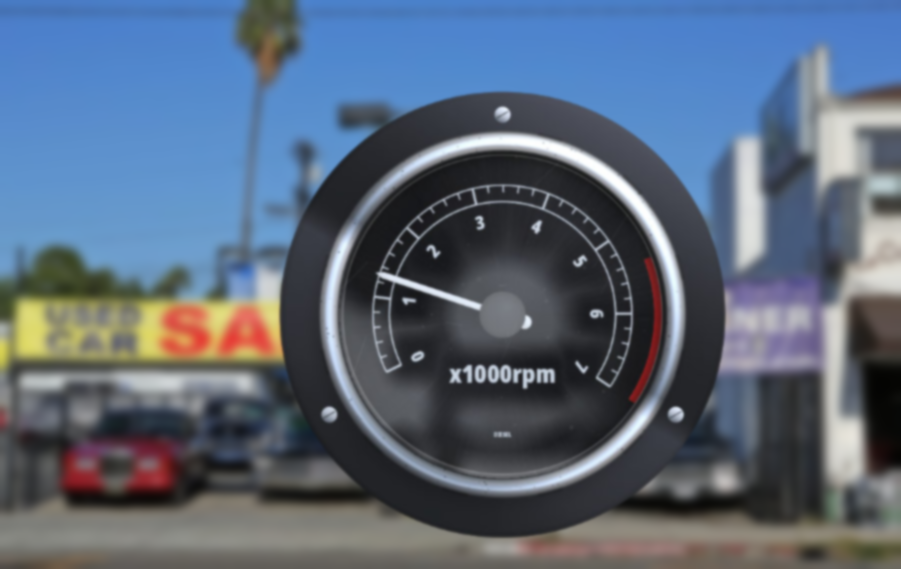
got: 1300 rpm
